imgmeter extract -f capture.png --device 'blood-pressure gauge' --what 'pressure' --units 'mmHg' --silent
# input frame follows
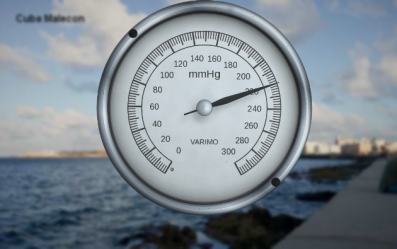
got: 220 mmHg
